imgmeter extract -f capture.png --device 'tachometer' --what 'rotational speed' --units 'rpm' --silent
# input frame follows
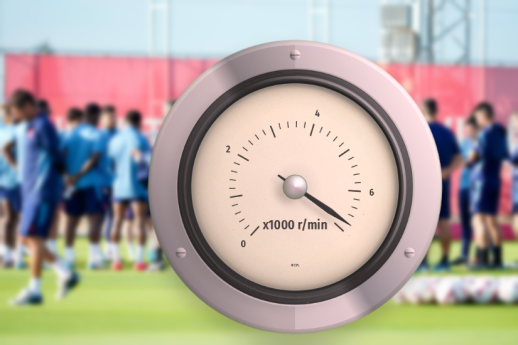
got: 6800 rpm
